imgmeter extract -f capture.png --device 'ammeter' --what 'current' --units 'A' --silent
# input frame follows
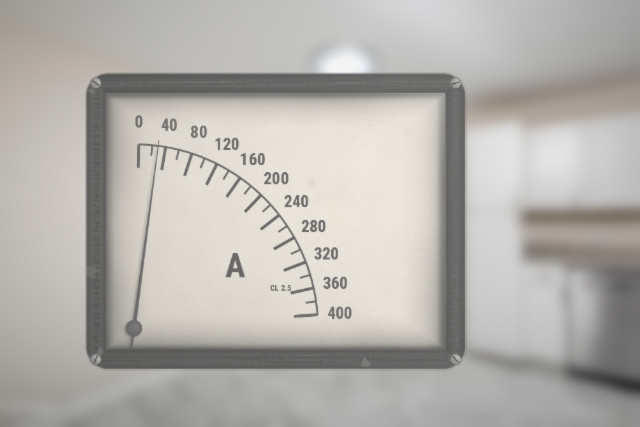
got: 30 A
